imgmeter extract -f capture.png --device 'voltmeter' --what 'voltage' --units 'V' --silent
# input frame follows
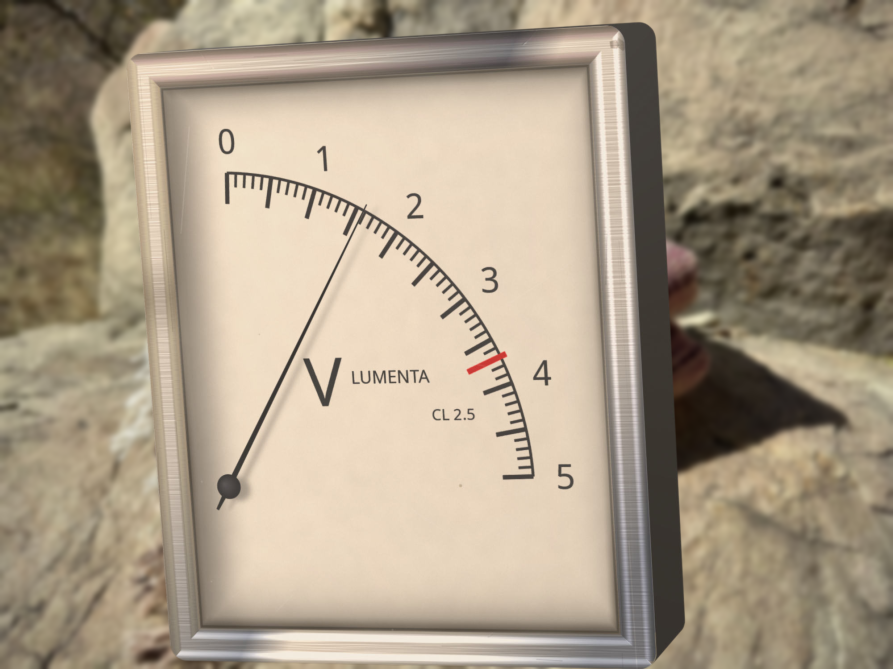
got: 1.6 V
